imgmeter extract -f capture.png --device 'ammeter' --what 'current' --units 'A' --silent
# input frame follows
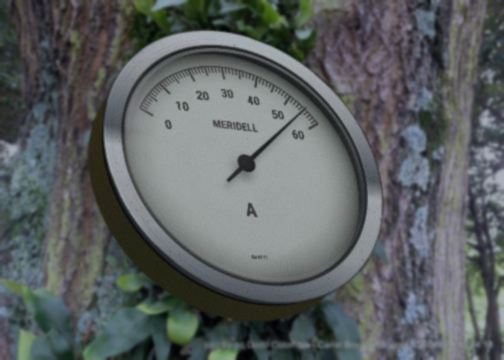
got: 55 A
